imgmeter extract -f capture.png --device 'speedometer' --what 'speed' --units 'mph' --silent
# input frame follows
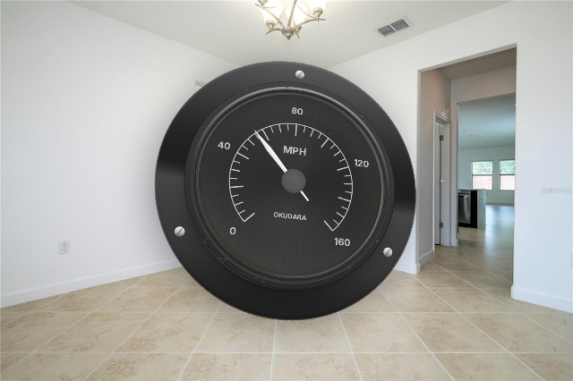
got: 55 mph
